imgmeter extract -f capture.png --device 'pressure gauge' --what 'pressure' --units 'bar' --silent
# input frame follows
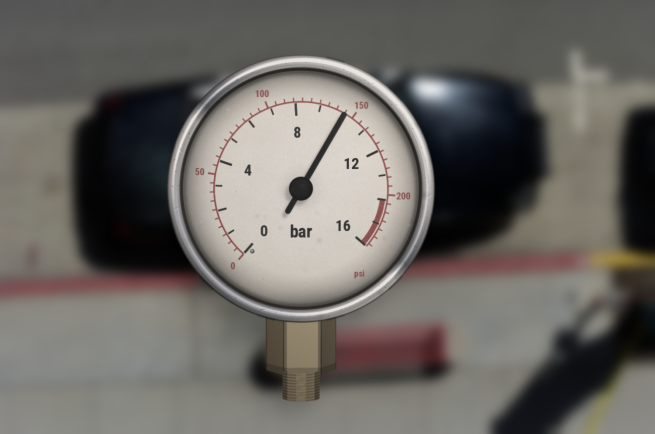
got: 10 bar
